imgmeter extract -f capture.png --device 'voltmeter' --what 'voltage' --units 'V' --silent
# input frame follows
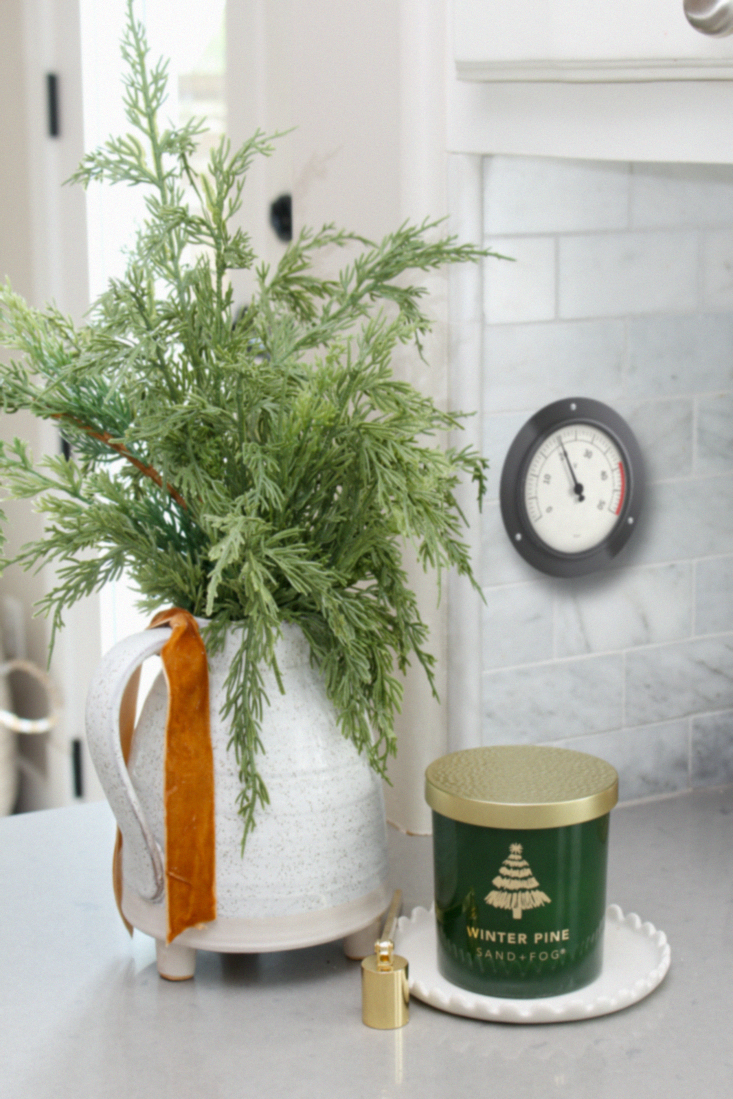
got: 20 V
